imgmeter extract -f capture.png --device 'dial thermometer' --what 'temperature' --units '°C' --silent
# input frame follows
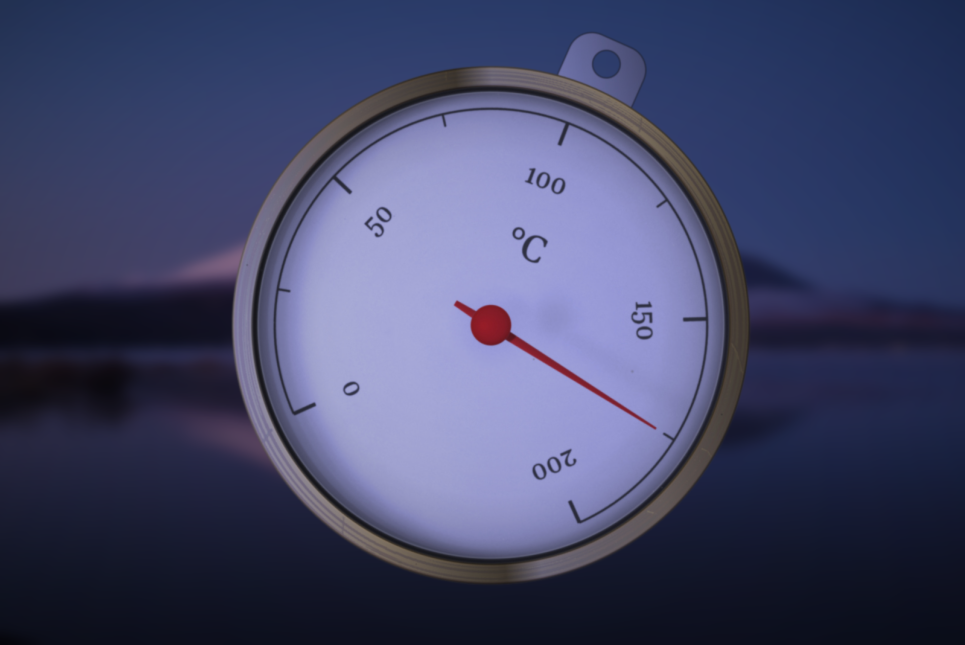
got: 175 °C
